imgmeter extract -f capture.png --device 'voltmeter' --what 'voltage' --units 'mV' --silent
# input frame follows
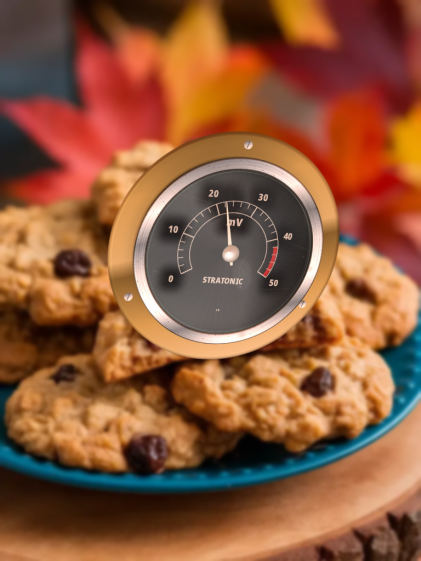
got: 22 mV
